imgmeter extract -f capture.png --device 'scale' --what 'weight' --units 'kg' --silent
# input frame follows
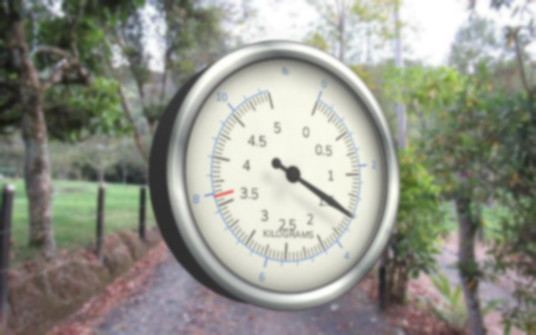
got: 1.5 kg
